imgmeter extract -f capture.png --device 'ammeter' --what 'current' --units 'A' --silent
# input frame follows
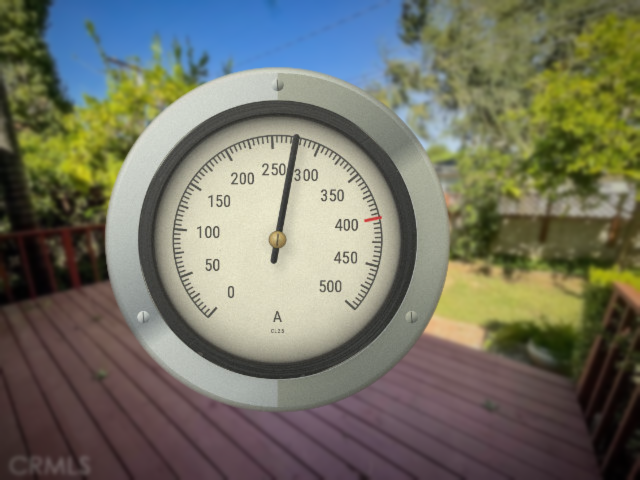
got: 275 A
